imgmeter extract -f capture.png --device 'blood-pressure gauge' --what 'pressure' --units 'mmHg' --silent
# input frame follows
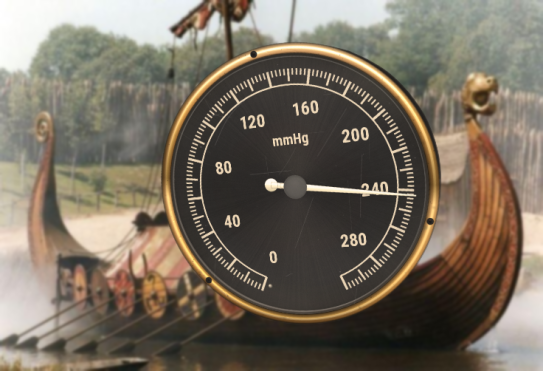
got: 242 mmHg
